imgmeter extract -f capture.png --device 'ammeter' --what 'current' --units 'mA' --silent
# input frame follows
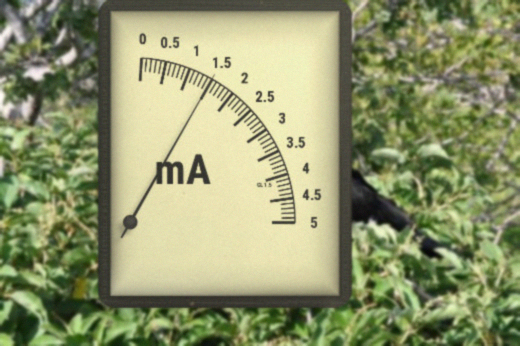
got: 1.5 mA
